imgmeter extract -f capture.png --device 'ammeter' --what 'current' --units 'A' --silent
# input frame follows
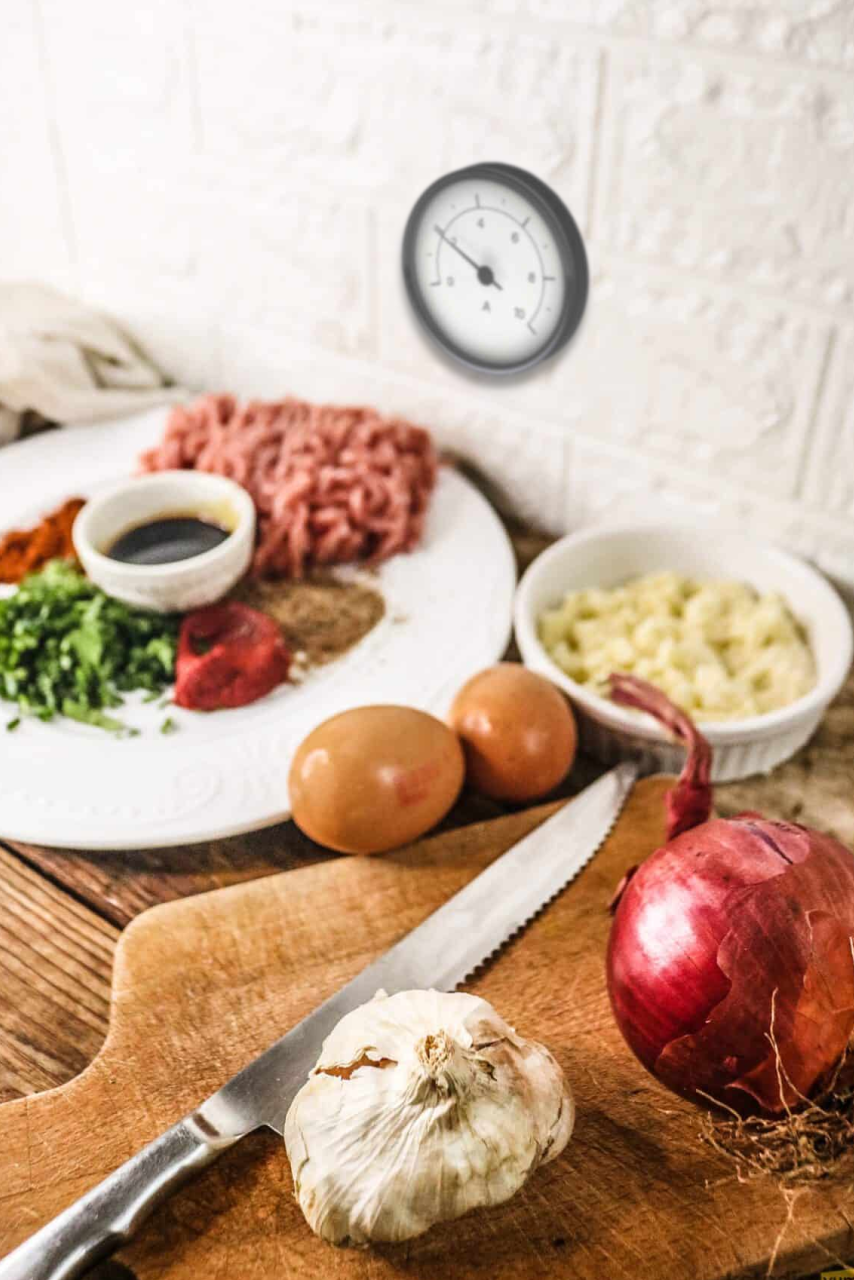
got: 2 A
